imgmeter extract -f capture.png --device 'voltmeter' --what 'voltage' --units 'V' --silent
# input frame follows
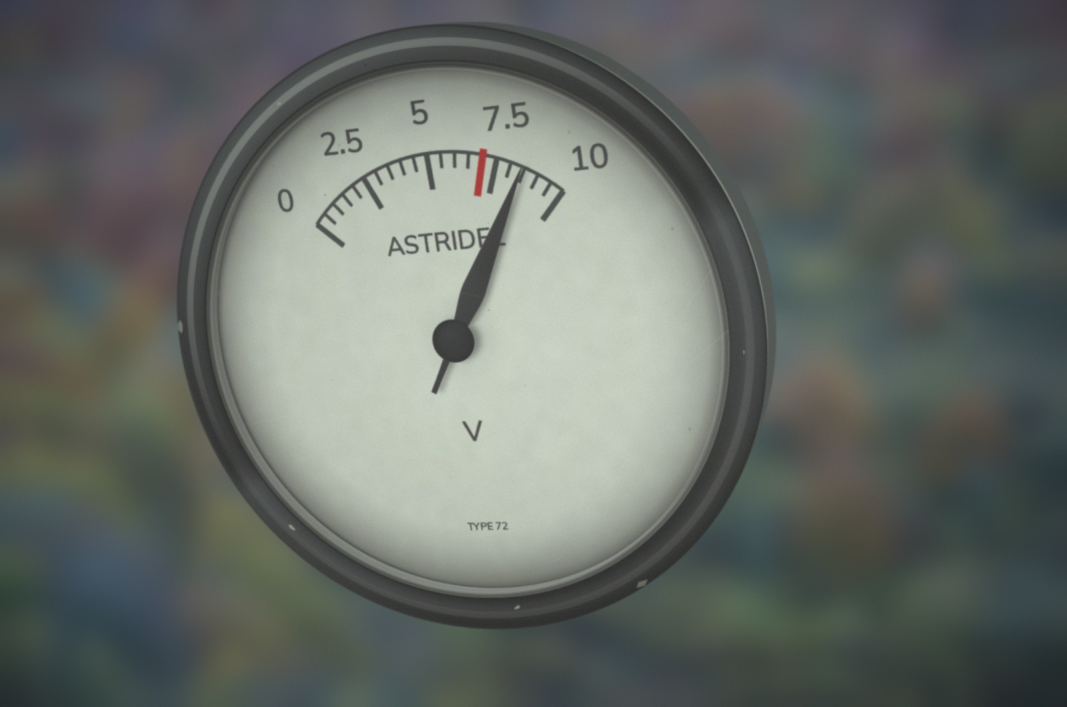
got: 8.5 V
